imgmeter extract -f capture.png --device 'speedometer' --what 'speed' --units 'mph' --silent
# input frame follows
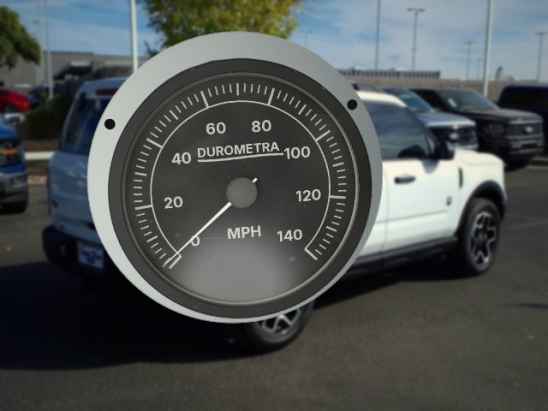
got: 2 mph
